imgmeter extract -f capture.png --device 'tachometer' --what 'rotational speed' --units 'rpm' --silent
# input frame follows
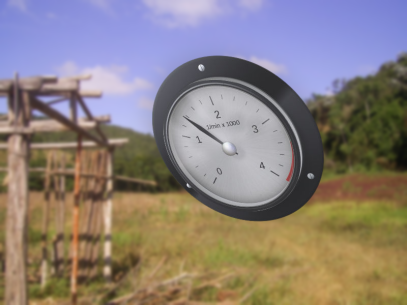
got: 1400 rpm
